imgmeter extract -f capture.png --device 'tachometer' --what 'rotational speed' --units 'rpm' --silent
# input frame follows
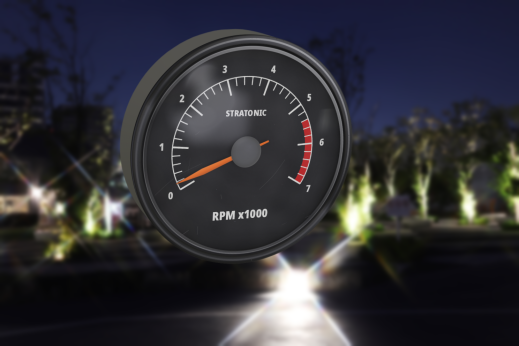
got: 200 rpm
